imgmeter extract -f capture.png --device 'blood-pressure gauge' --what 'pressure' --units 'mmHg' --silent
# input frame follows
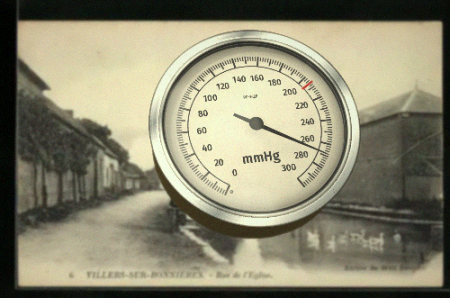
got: 270 mmHg
